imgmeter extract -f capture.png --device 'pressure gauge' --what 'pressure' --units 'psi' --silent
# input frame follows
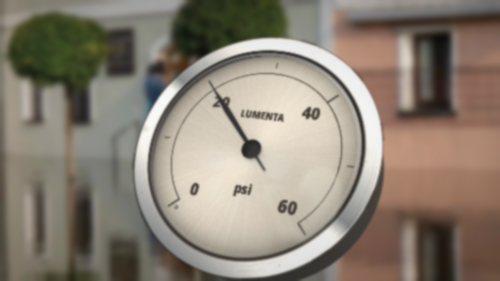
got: 20 psi
